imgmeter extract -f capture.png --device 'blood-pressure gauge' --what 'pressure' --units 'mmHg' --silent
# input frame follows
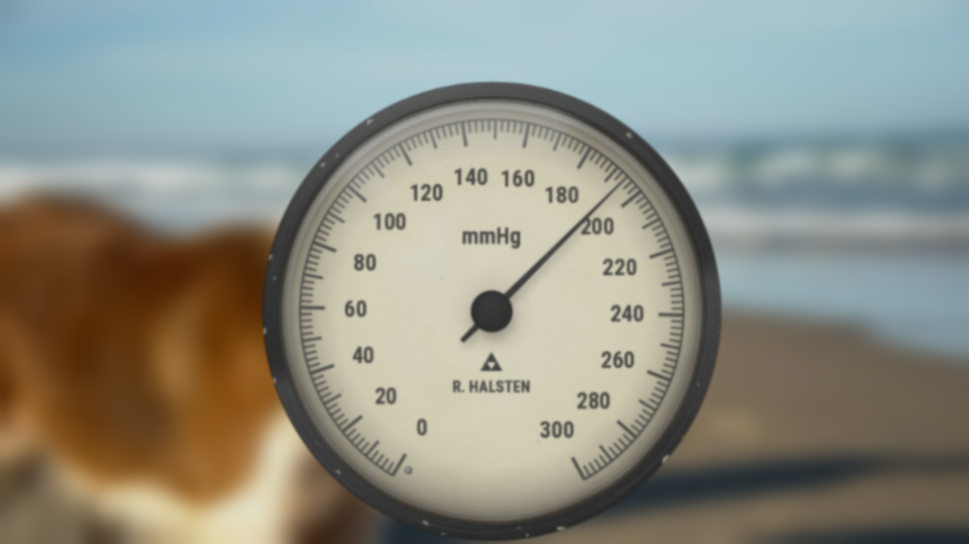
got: 194 mmHg
